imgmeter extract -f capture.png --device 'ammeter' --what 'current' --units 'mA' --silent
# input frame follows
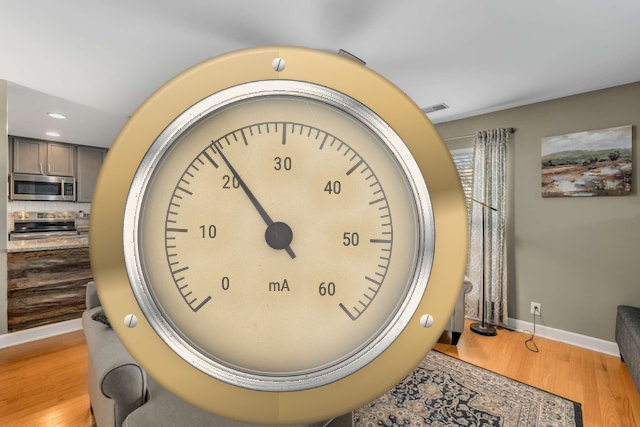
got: 21.5 mA
